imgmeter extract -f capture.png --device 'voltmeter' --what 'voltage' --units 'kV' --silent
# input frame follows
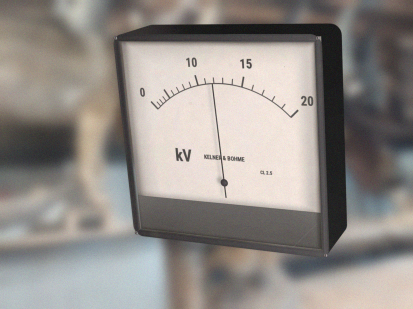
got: 12 kV
